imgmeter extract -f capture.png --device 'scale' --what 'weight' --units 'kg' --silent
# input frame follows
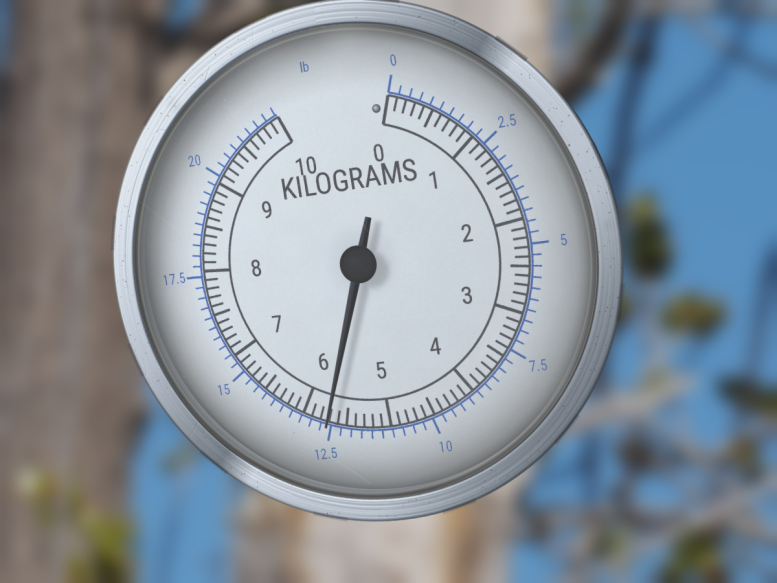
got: 5.7 kg
